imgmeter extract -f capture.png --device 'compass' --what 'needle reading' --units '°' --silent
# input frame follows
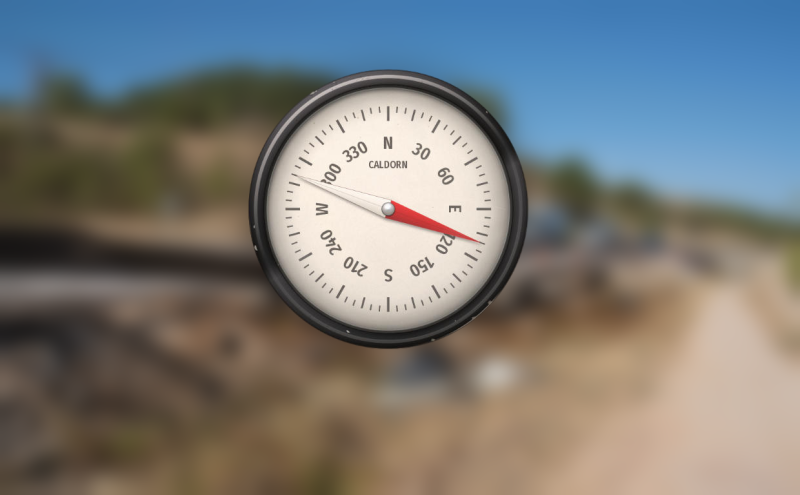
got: 110 °
